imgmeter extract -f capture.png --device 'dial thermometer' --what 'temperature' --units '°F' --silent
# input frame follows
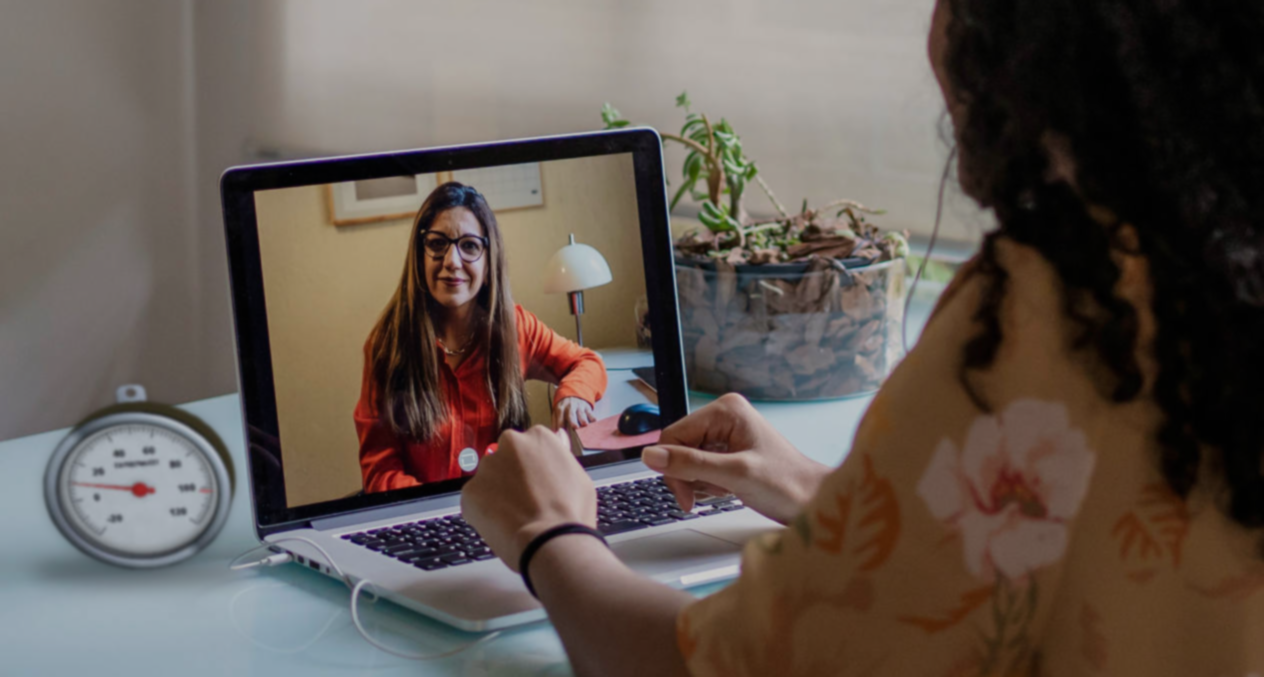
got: 10 °F
